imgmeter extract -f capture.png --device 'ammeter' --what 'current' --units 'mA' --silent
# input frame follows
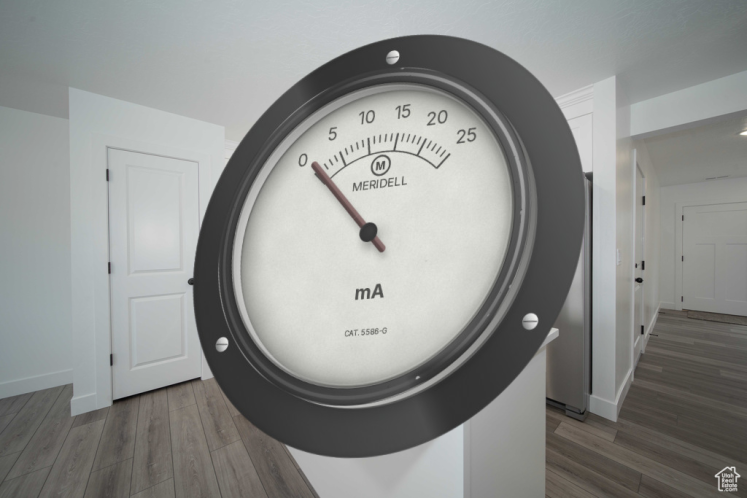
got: 1 mA
